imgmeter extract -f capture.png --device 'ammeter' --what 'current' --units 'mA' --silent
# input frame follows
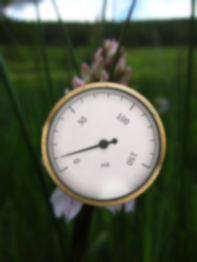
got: 10 mA
